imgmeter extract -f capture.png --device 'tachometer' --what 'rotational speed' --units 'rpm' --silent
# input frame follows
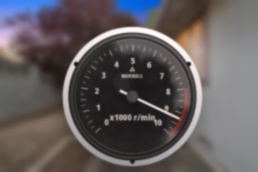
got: 9250 rpm
